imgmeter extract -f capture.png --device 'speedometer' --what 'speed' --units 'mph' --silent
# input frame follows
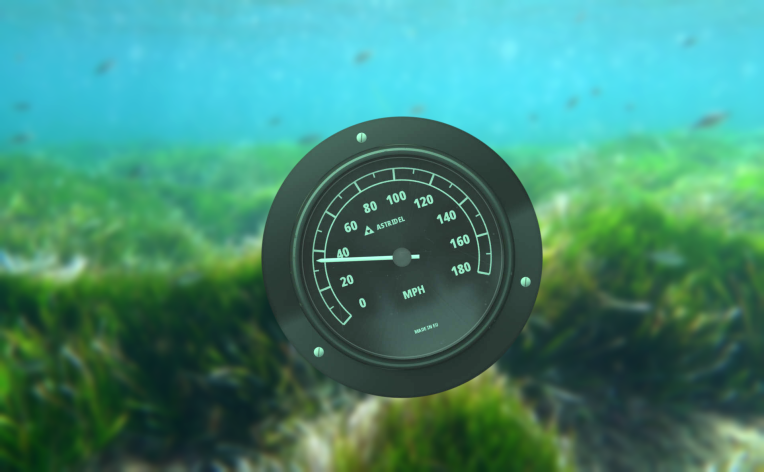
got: 35 mph
